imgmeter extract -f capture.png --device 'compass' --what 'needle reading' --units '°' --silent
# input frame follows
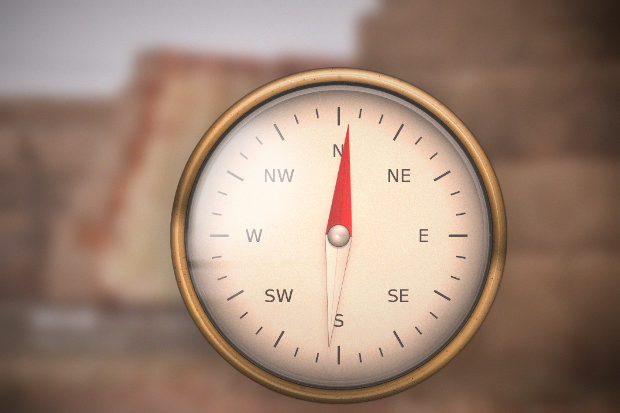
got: 5 °
